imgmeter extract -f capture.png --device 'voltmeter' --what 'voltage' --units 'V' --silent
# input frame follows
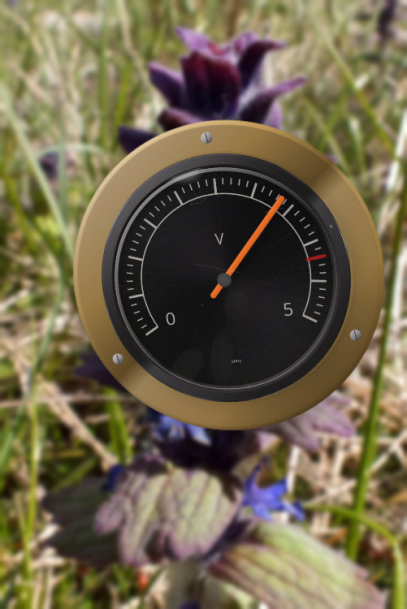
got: 3.35 V
